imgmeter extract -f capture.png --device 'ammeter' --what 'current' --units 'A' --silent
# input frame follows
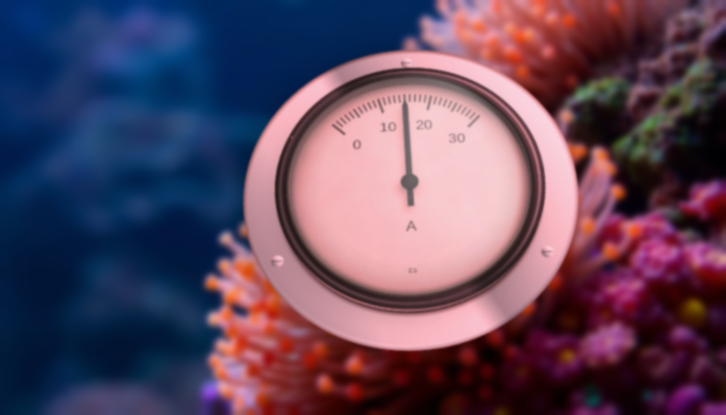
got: 15 A
